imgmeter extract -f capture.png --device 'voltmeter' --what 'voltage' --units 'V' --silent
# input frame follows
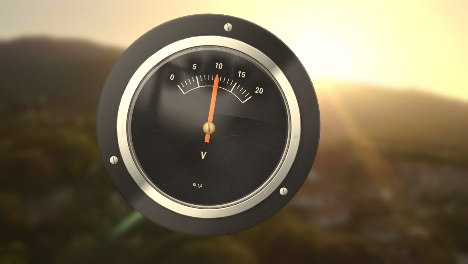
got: 10 V
